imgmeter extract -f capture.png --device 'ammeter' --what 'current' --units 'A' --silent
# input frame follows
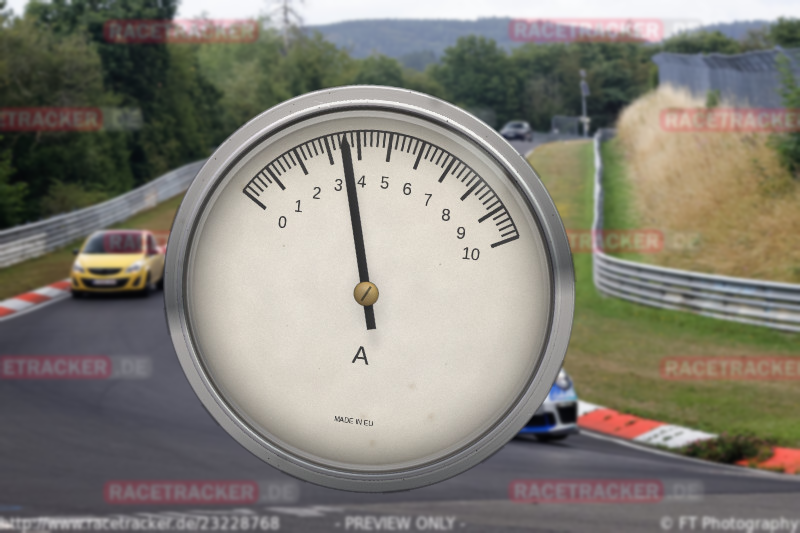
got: 3.6 A
